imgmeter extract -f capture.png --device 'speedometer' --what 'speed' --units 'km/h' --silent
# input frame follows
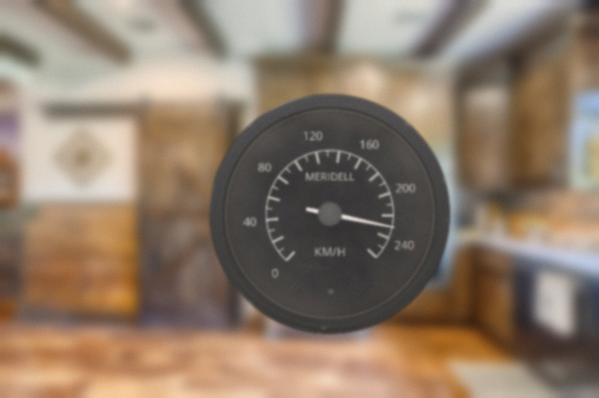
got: 230 km/h
